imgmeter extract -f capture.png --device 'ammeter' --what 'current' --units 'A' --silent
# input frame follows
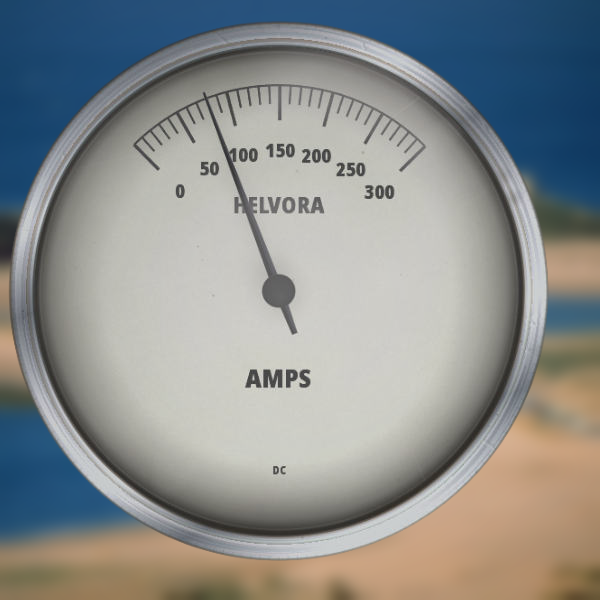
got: 80 A
